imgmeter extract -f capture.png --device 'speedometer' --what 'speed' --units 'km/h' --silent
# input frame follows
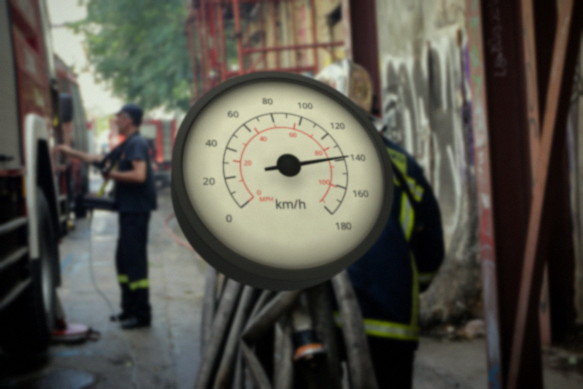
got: 140 km/h
